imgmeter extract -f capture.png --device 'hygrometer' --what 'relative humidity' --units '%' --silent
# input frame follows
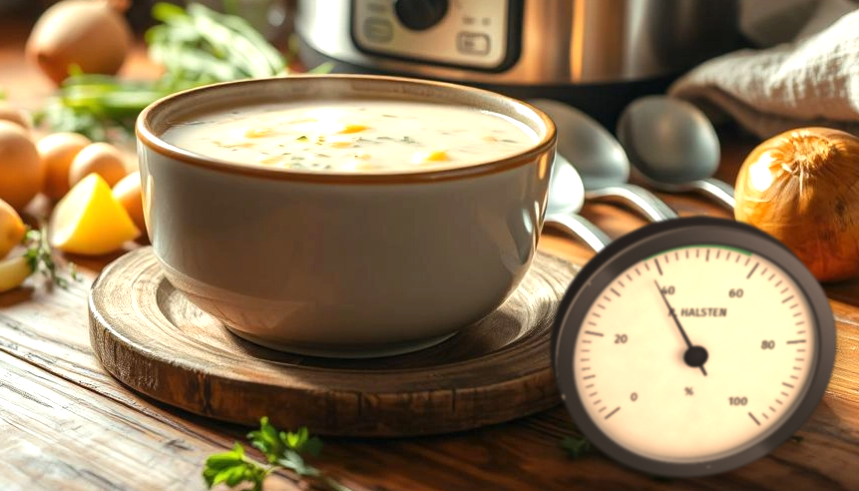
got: 38 %
